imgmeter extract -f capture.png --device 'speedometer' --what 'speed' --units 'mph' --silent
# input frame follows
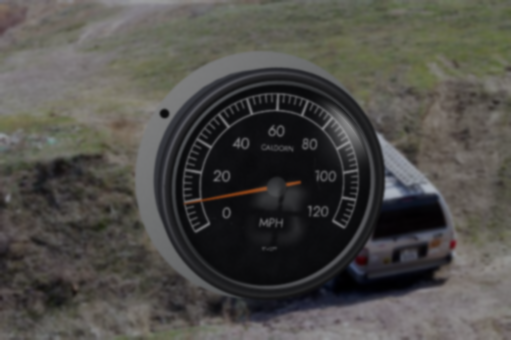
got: 10 mph
